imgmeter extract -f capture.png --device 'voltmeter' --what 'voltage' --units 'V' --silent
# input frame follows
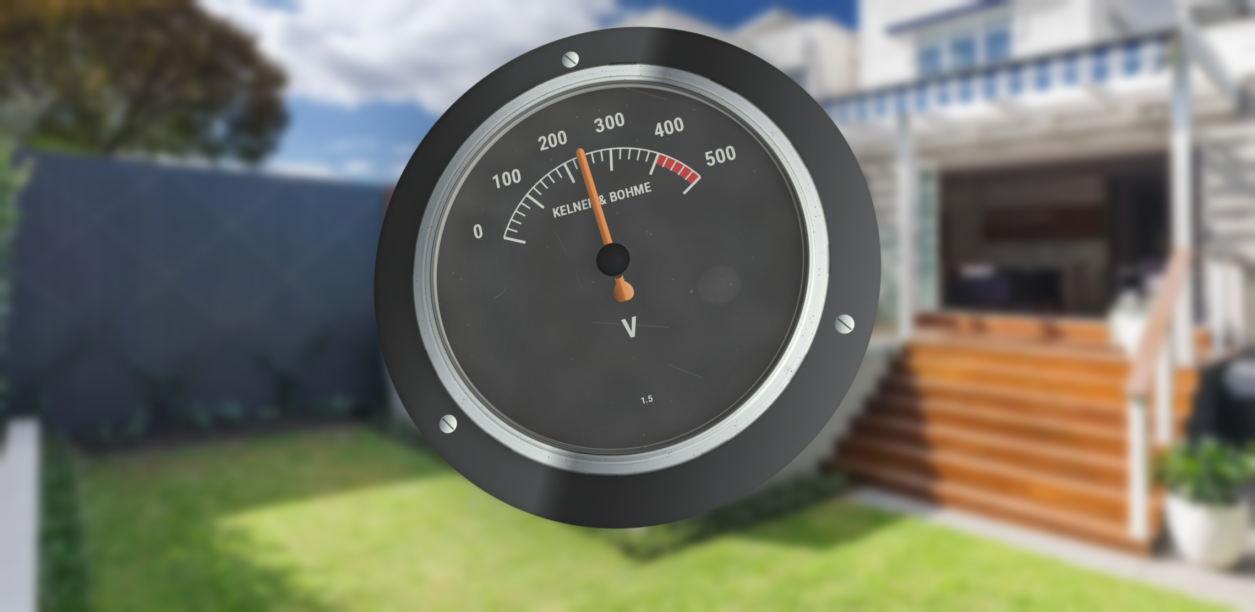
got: 240 V
